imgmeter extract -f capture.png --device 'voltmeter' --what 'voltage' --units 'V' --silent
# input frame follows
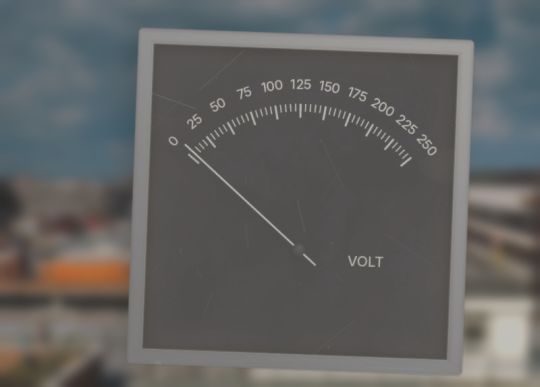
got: 5 V
